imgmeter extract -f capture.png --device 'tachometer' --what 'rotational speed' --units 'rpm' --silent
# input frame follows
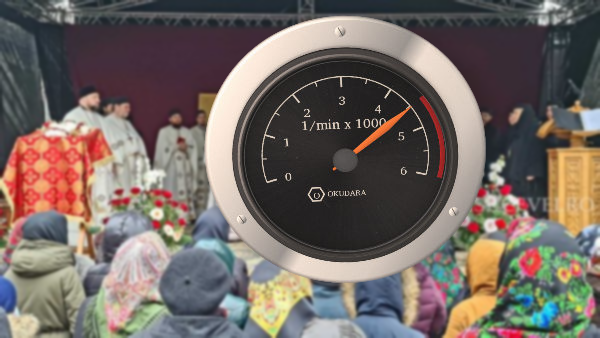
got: 4500 rpm
